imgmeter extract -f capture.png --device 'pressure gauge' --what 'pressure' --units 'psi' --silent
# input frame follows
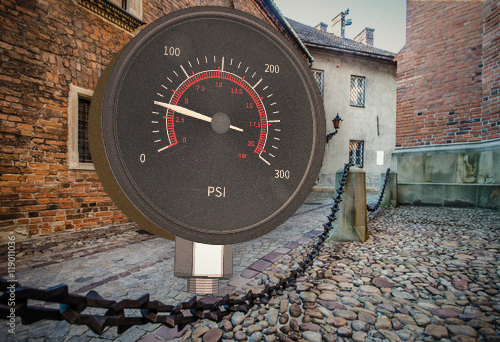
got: 50 psi
